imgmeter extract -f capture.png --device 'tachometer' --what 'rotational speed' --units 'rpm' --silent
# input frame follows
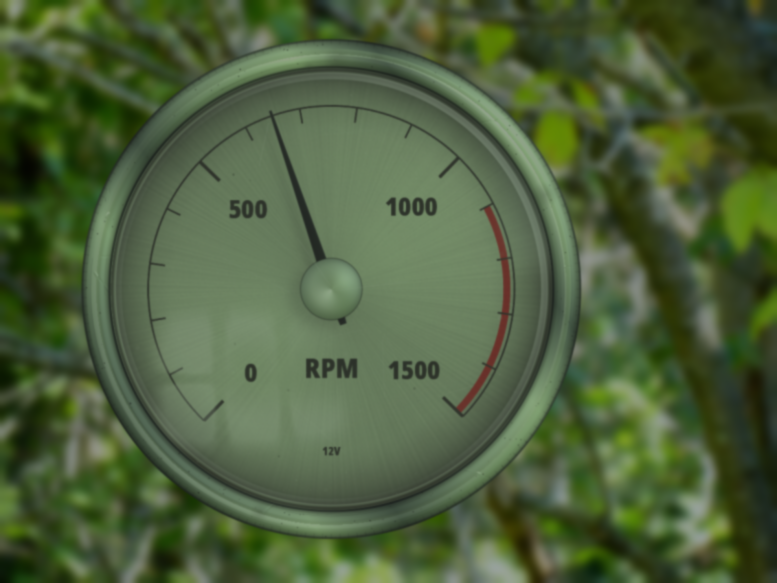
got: 650 rpm
